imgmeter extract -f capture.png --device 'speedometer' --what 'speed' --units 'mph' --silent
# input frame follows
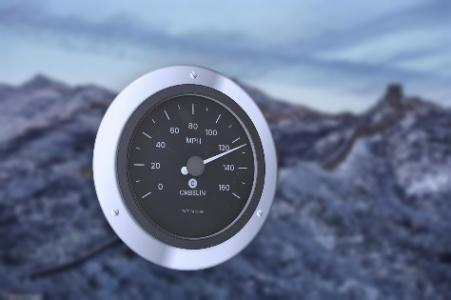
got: 125 mph
